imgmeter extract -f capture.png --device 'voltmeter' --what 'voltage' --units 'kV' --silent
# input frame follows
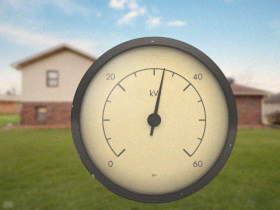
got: 32.5 kV
